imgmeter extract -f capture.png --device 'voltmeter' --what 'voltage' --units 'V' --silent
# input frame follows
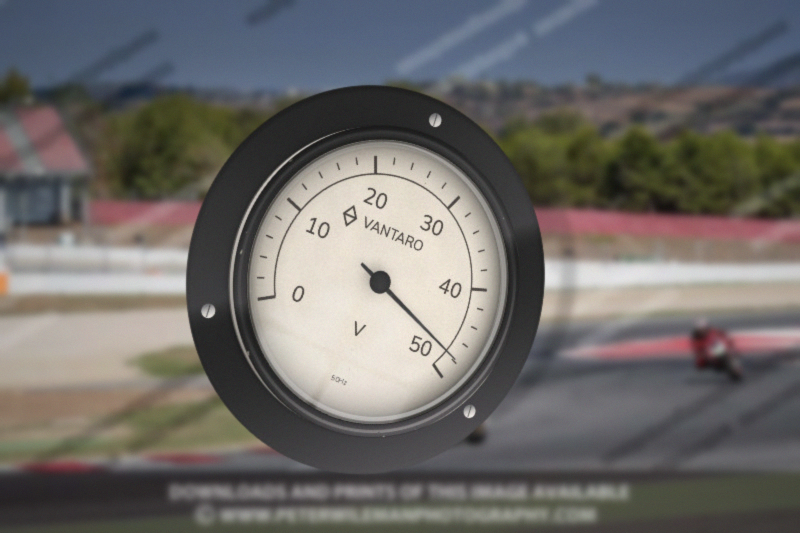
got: 48 V
